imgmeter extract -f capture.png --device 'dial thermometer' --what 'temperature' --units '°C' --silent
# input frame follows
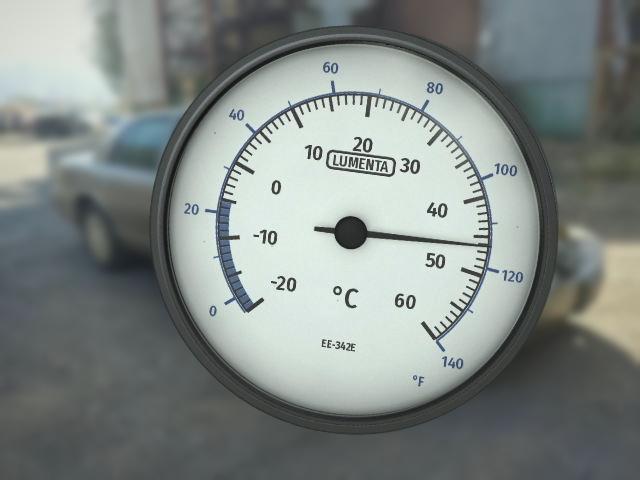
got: 46 °C
